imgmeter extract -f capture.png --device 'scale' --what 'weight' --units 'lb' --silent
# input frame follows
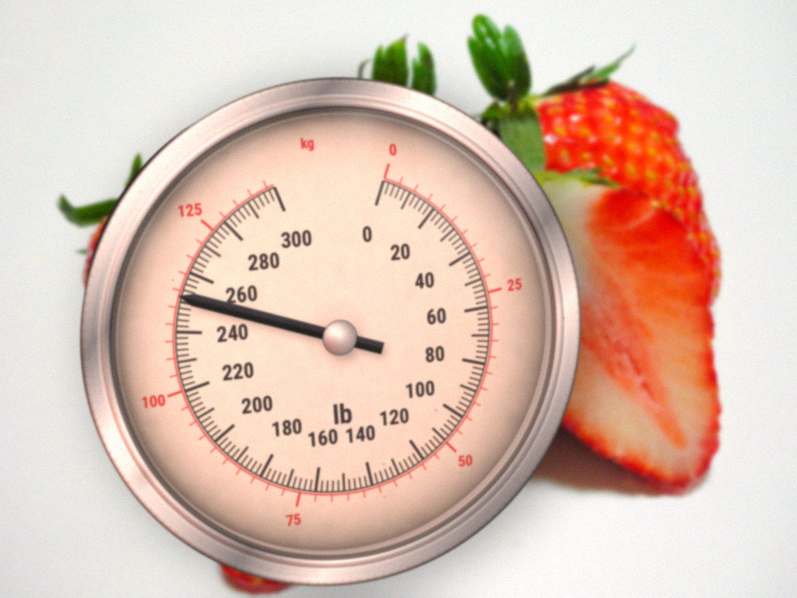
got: 252 lb
